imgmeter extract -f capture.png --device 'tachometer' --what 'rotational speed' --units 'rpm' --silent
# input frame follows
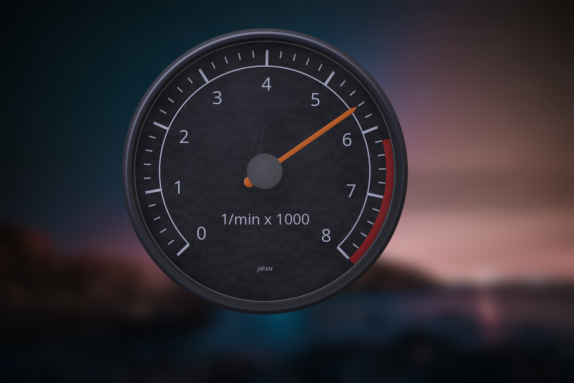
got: 5600 rpm
